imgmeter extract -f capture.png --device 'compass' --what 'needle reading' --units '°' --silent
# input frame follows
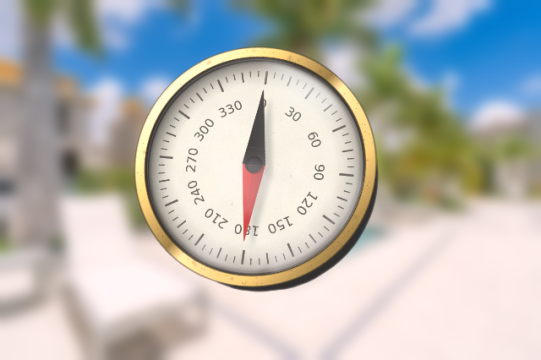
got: 180 °
